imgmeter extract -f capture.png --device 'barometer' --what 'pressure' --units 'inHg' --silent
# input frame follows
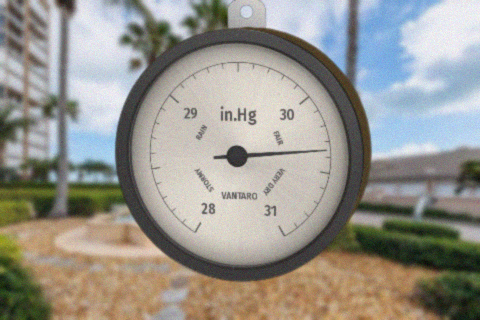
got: 30.35 inHg
